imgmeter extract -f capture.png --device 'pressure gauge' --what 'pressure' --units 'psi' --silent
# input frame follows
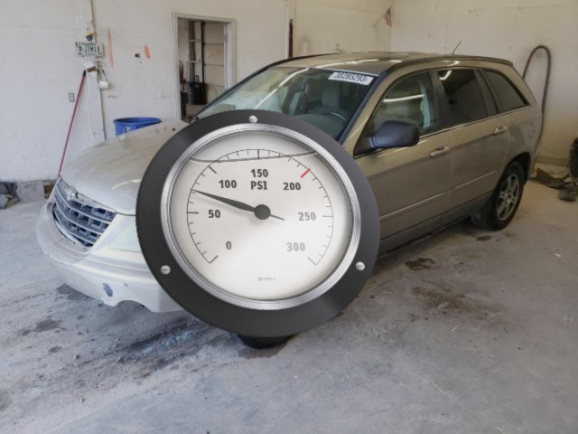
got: 70 psi
